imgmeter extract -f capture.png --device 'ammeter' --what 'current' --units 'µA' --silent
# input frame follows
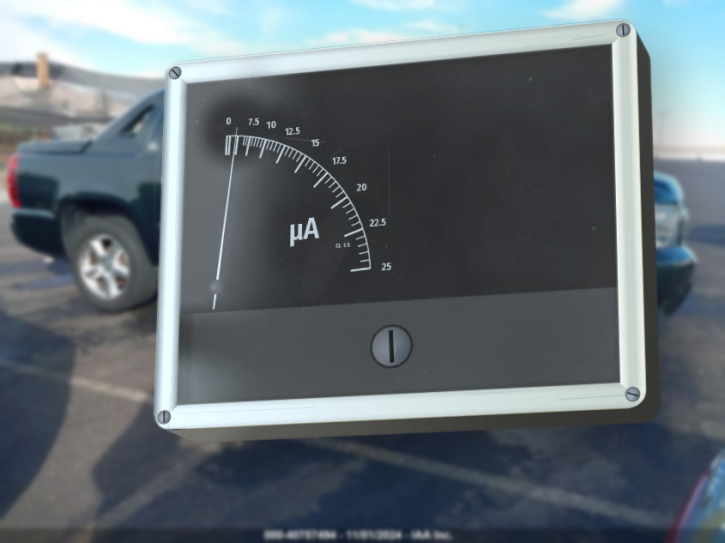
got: 5 µA
